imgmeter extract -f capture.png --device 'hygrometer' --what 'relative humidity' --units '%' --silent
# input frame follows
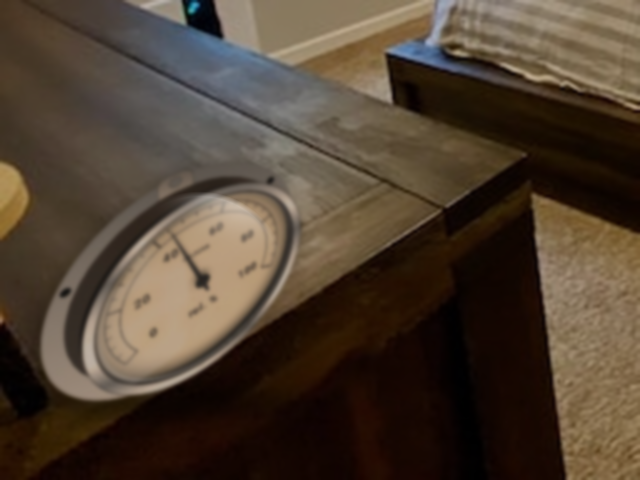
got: 44 %
